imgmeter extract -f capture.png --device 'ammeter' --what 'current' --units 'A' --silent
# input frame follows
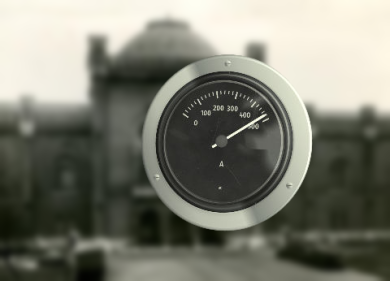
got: 480 A
